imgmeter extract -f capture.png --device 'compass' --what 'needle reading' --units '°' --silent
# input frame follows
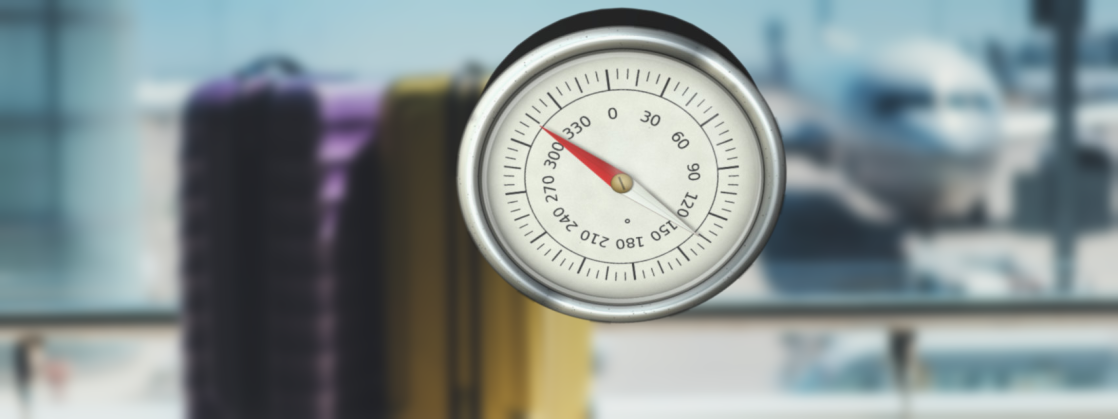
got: 315 °
